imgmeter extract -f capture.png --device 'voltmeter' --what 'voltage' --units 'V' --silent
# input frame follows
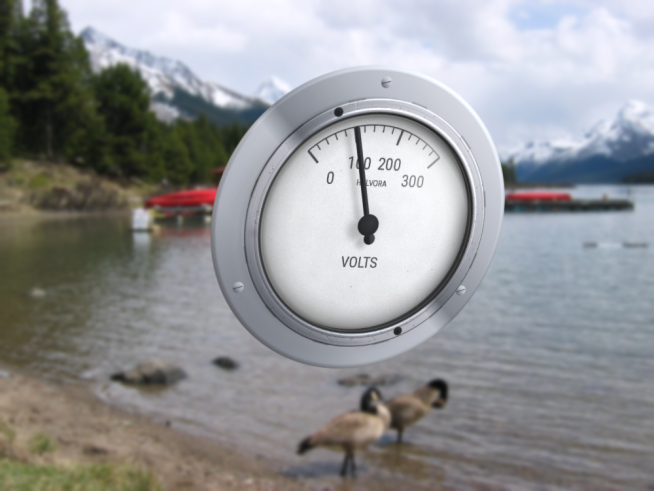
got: 100 V
